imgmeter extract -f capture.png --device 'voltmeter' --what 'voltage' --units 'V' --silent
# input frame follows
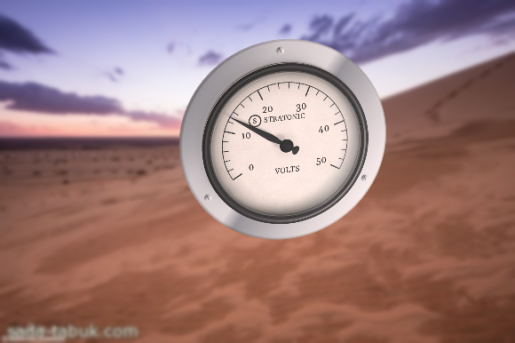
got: 13 V
